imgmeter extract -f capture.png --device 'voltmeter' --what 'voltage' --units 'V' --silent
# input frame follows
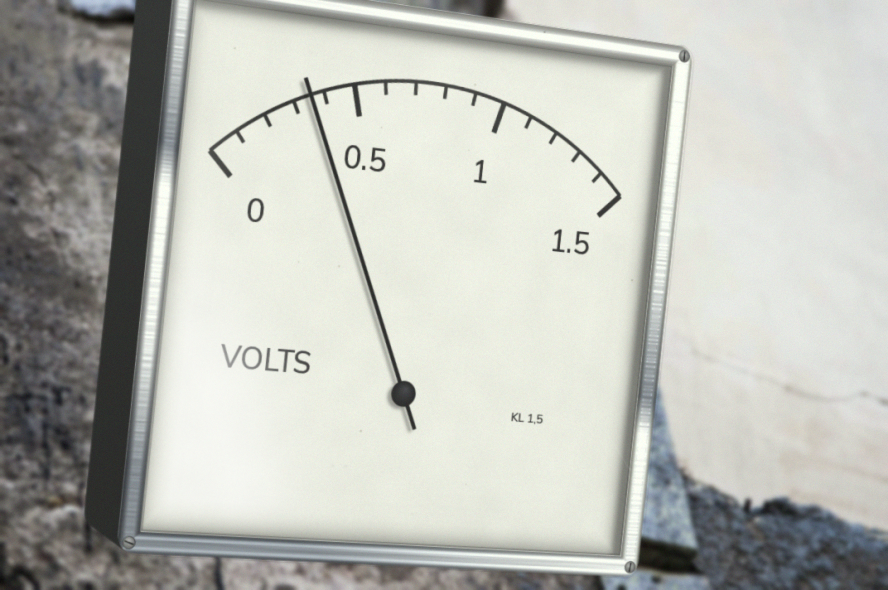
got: 0.35 V
